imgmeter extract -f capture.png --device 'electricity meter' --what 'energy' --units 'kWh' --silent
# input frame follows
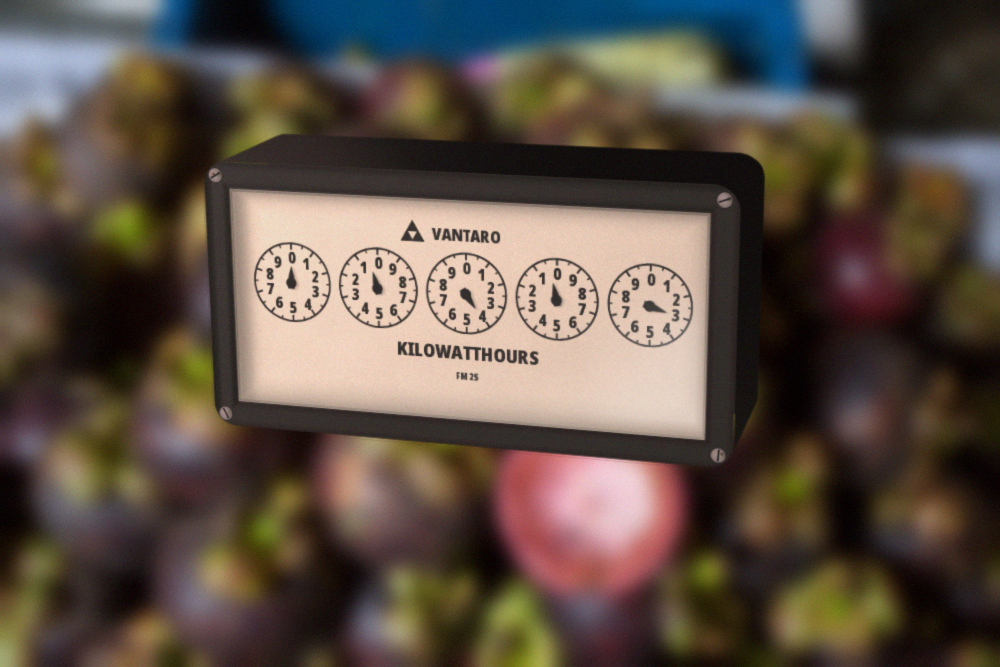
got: 403 kWh
